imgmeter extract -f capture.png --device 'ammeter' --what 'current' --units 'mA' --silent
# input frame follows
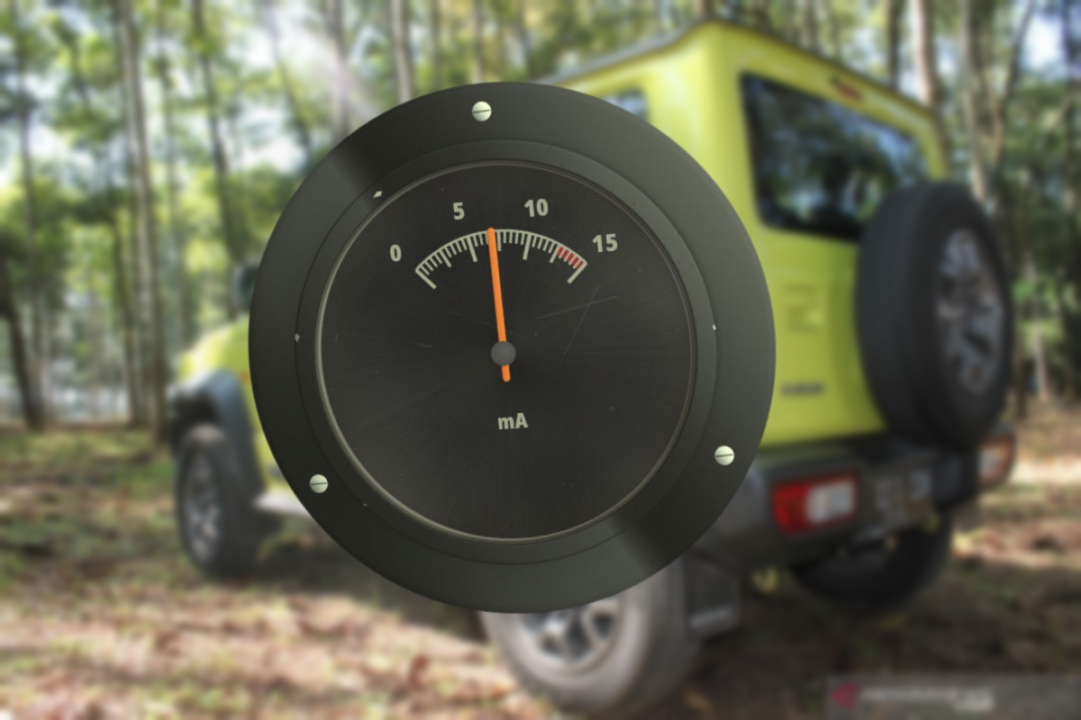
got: 7 mA
